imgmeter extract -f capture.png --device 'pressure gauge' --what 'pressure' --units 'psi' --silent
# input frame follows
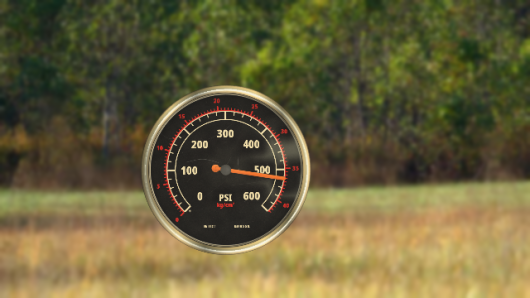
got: 520 psi
